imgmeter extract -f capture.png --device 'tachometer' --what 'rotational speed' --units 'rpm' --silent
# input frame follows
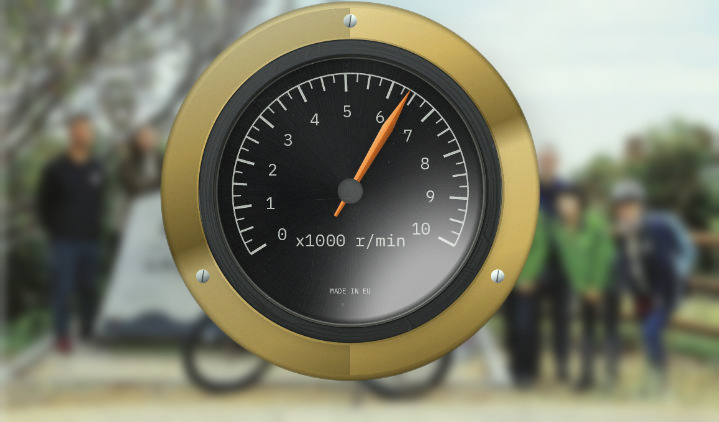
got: 6375 rpm
